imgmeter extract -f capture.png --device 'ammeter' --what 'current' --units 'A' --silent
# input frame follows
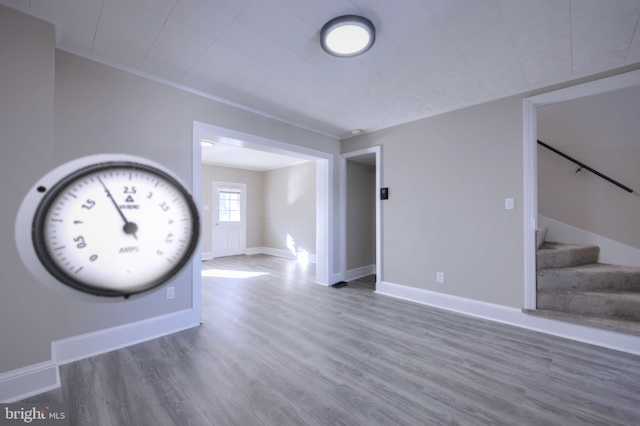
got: 2 A
